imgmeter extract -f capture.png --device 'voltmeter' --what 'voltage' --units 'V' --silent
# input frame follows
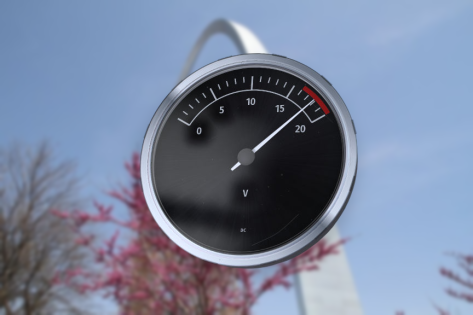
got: 18 V
